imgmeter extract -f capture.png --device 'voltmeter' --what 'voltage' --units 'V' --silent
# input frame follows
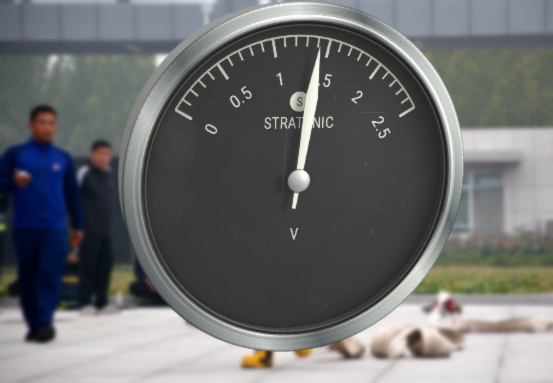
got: 1.4 V
